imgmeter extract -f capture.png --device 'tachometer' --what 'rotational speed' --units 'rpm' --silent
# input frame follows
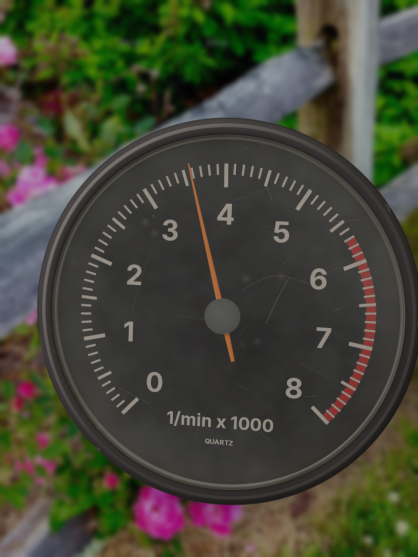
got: 3600 rpm
